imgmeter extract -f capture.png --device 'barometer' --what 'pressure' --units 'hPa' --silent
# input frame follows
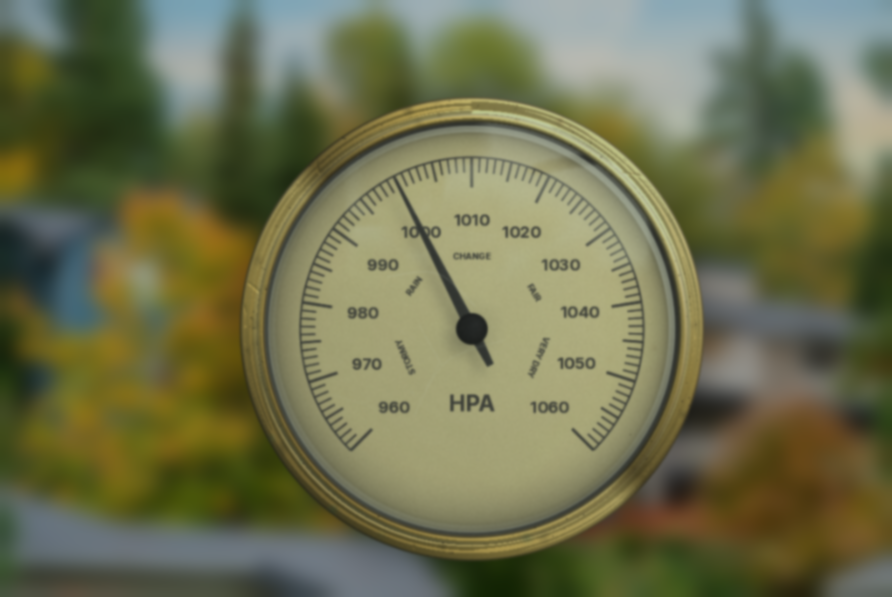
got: 1000 hPa
